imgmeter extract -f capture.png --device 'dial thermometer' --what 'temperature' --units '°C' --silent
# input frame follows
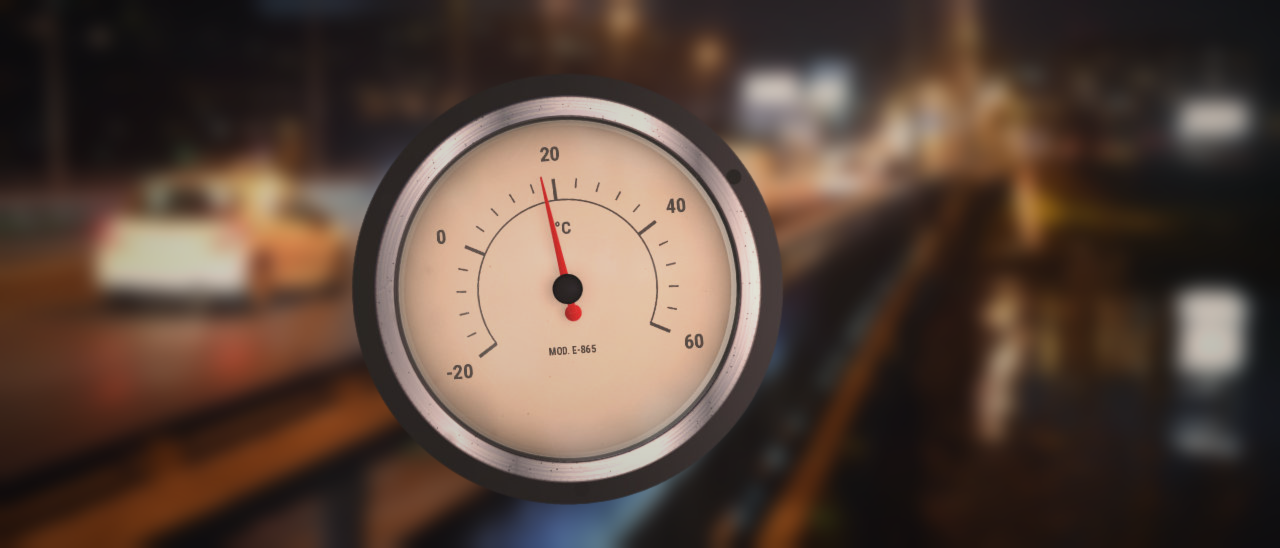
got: 18 °C
